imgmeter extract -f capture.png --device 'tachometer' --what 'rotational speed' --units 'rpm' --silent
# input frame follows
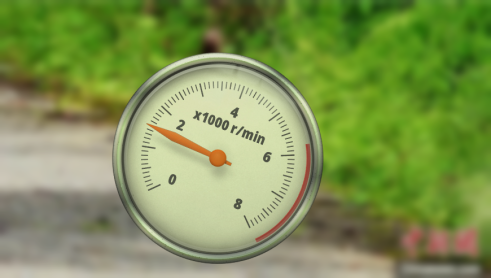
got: 1500 rpm
